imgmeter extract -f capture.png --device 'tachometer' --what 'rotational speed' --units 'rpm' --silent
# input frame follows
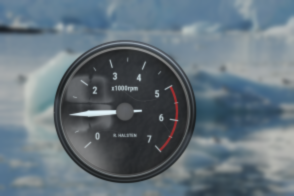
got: 1000 rpm
